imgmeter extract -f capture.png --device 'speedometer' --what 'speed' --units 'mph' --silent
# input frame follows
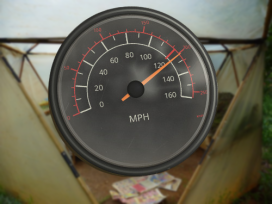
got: 125 mph
